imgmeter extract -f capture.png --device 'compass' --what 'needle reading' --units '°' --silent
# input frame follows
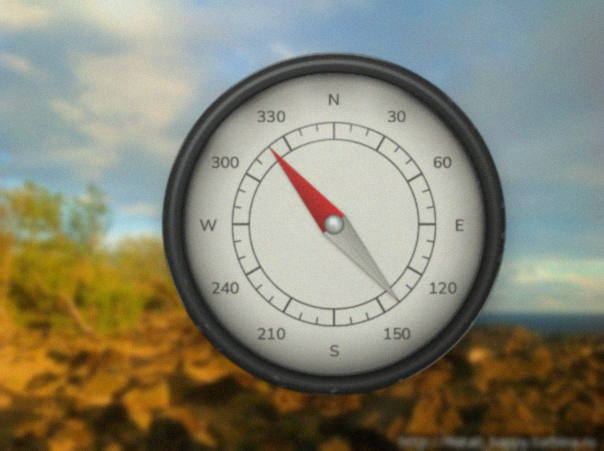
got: 320 °
